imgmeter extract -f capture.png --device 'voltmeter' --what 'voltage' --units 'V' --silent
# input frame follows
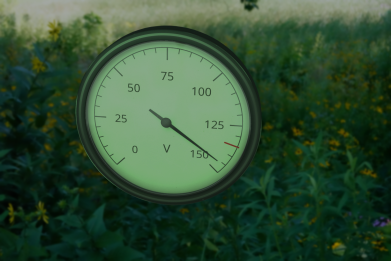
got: 145 V
